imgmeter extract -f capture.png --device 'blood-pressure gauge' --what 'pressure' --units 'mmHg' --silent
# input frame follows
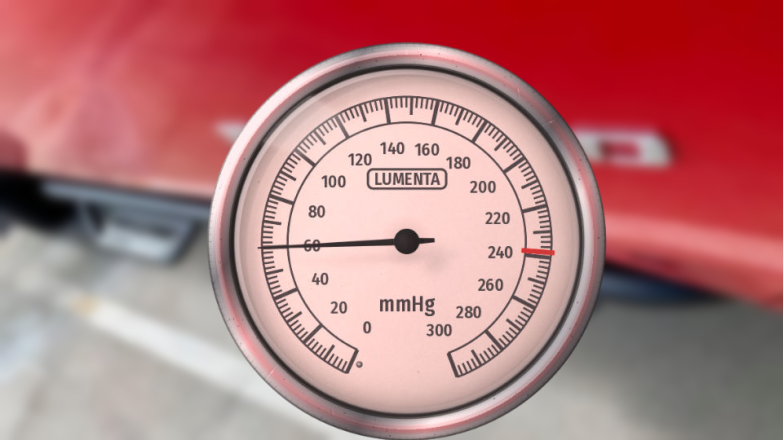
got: 60 mmHg
